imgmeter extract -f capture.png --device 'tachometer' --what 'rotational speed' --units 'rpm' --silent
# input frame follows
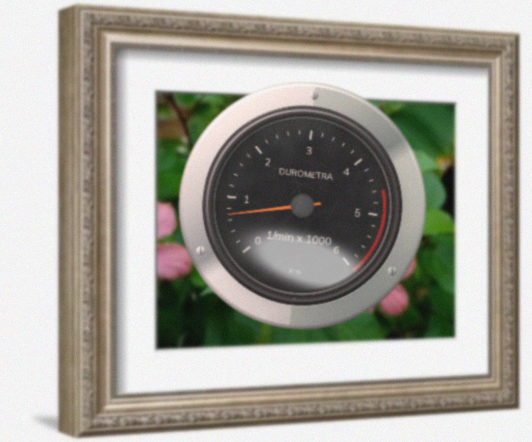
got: 700 rpm
